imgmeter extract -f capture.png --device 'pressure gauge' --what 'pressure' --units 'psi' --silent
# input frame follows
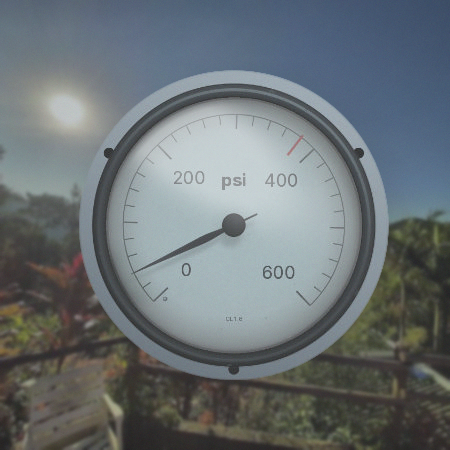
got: 40 psi
